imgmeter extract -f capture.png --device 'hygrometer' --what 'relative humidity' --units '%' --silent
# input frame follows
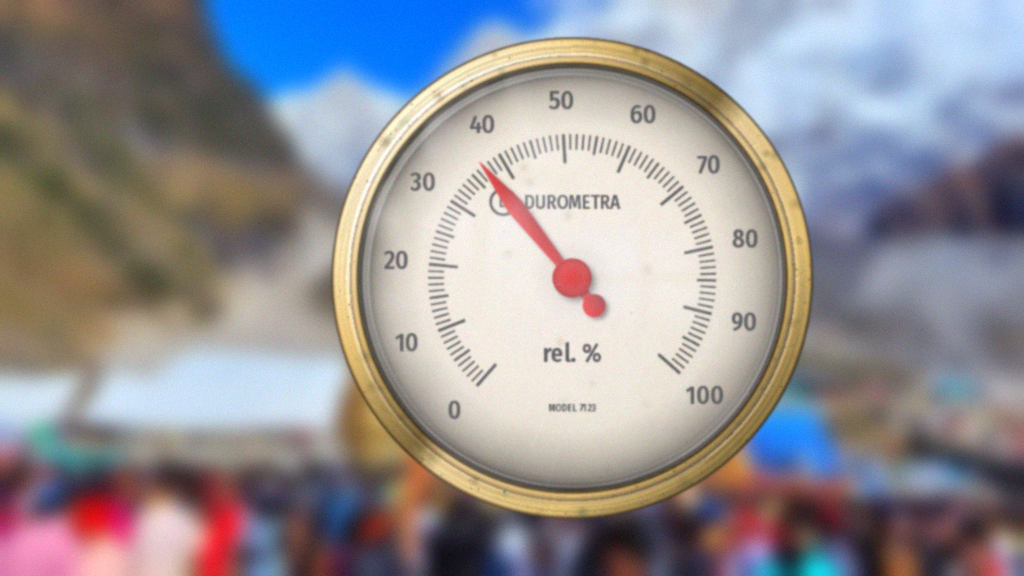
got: 37 %
